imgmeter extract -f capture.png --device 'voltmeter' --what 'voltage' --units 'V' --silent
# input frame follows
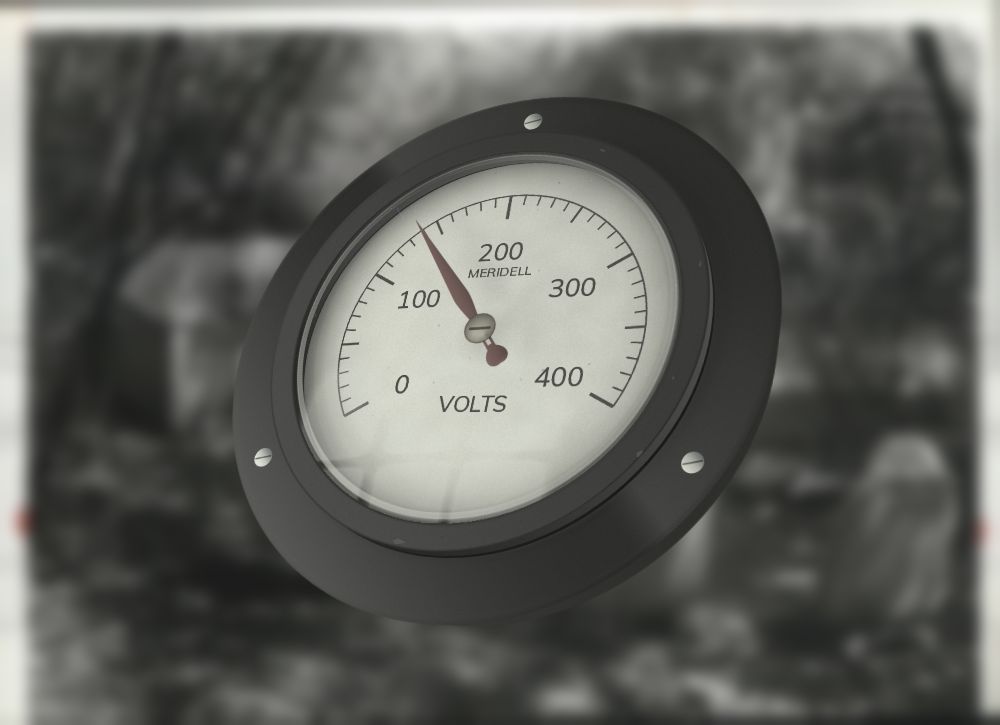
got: 140 V
